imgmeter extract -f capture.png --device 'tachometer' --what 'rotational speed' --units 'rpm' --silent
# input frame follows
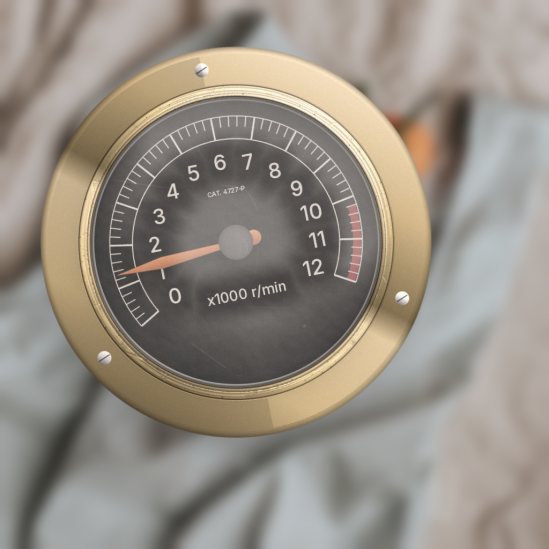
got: 1300 rpm
